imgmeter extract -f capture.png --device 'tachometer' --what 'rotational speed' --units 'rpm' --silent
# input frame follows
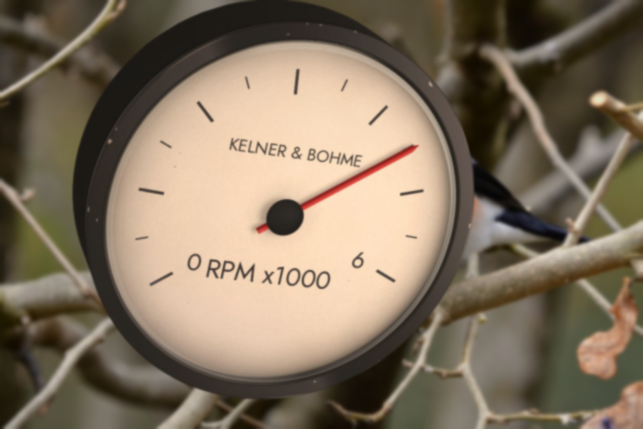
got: 4500 rpm
